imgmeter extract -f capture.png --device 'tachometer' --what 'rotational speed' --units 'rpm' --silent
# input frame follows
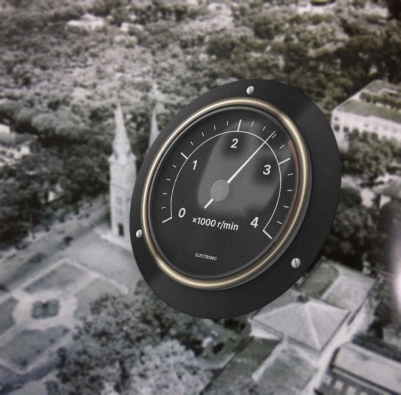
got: 2600 rpm
